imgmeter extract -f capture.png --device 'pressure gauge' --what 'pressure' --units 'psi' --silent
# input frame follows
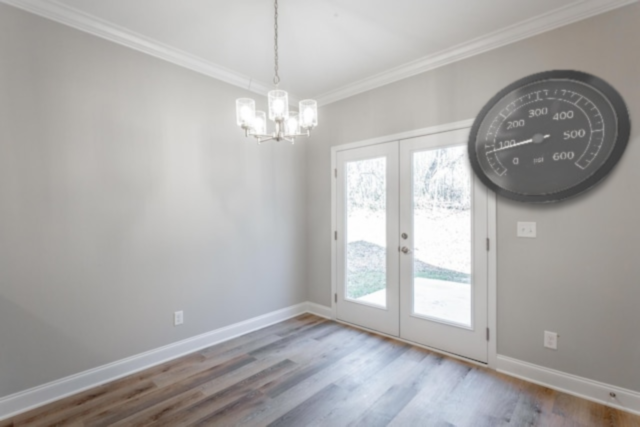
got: 80 psi
